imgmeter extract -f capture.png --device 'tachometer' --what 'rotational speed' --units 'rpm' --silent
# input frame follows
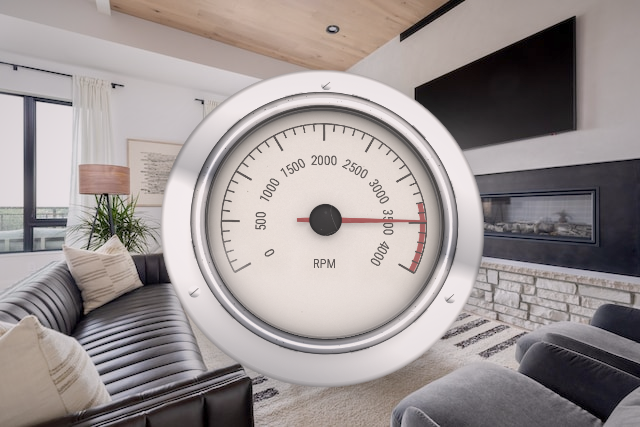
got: 3500 rpm
